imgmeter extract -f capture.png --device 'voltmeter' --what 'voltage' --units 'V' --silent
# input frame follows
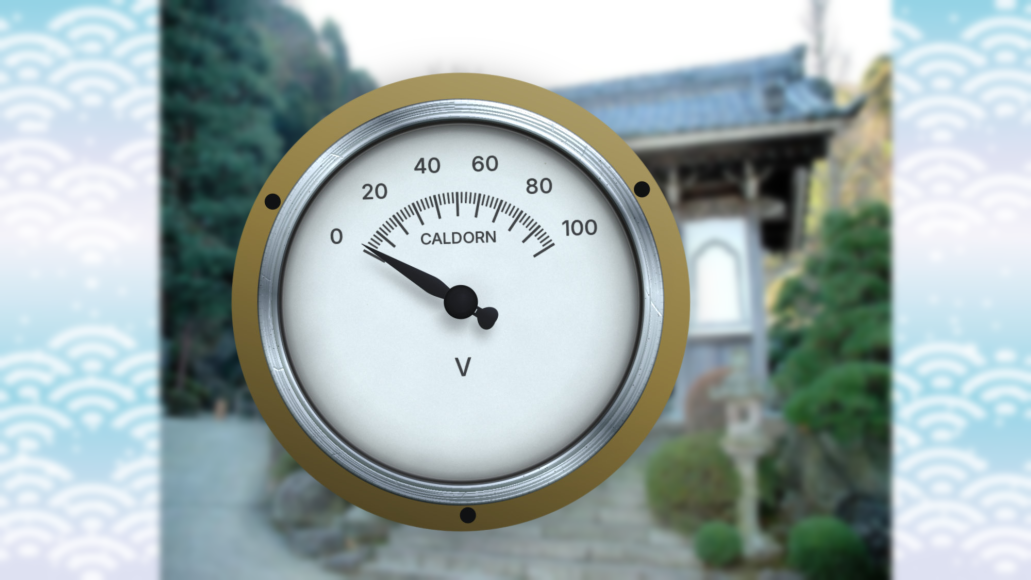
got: 2 V
